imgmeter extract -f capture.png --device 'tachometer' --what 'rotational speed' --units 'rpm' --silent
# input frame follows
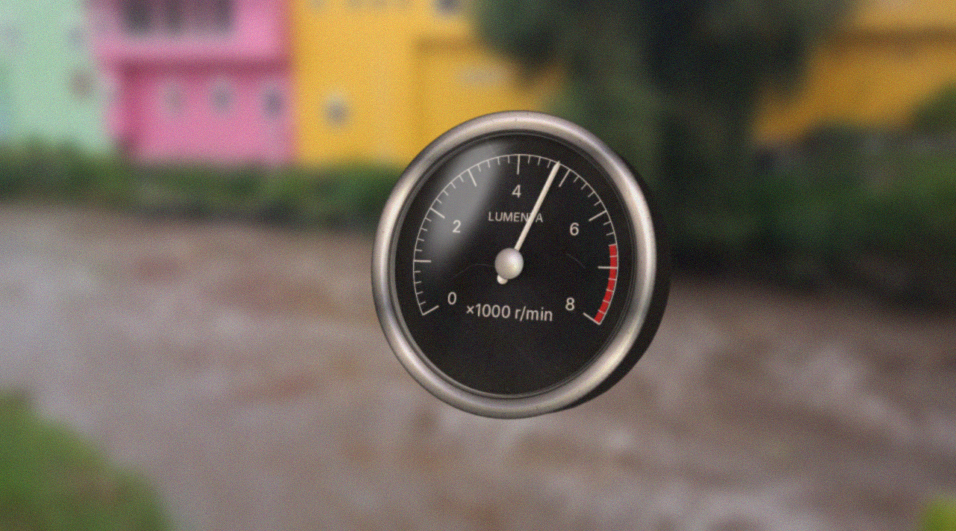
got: 4800 rpm
